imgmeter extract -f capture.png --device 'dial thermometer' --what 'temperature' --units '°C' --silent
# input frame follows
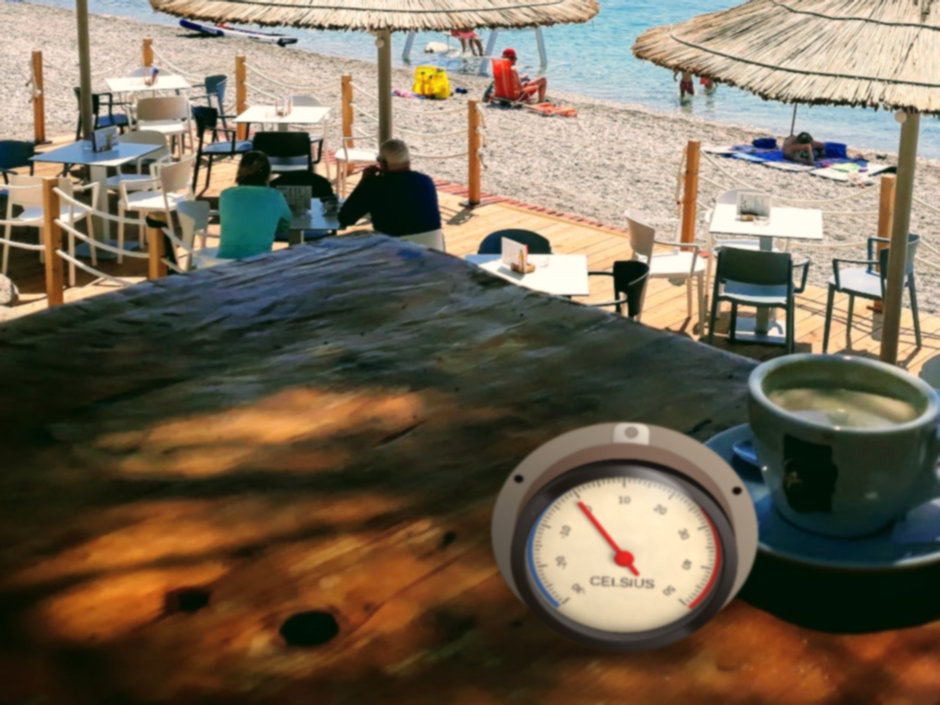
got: 0 °C
